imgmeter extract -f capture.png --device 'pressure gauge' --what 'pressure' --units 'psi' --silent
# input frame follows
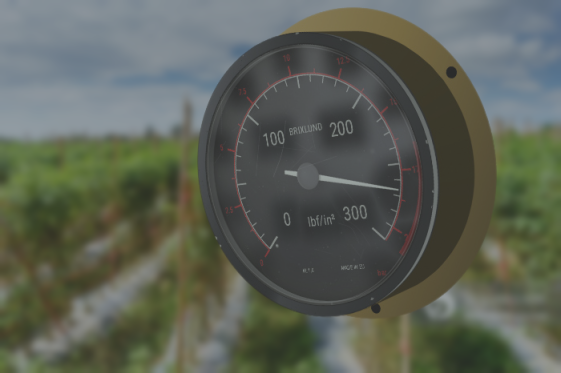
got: 265 psi
